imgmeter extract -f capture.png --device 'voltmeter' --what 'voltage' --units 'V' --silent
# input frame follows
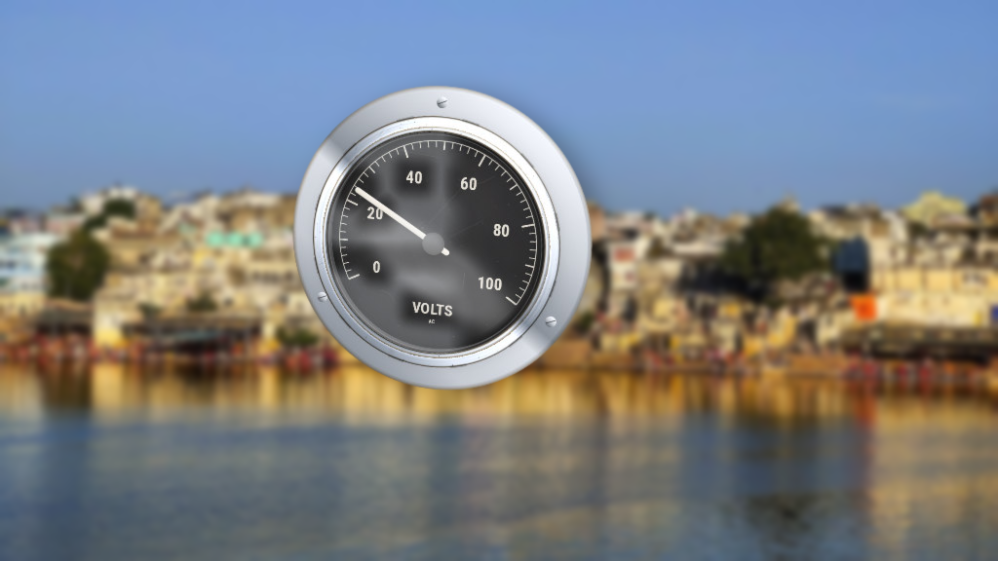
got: 24 V
